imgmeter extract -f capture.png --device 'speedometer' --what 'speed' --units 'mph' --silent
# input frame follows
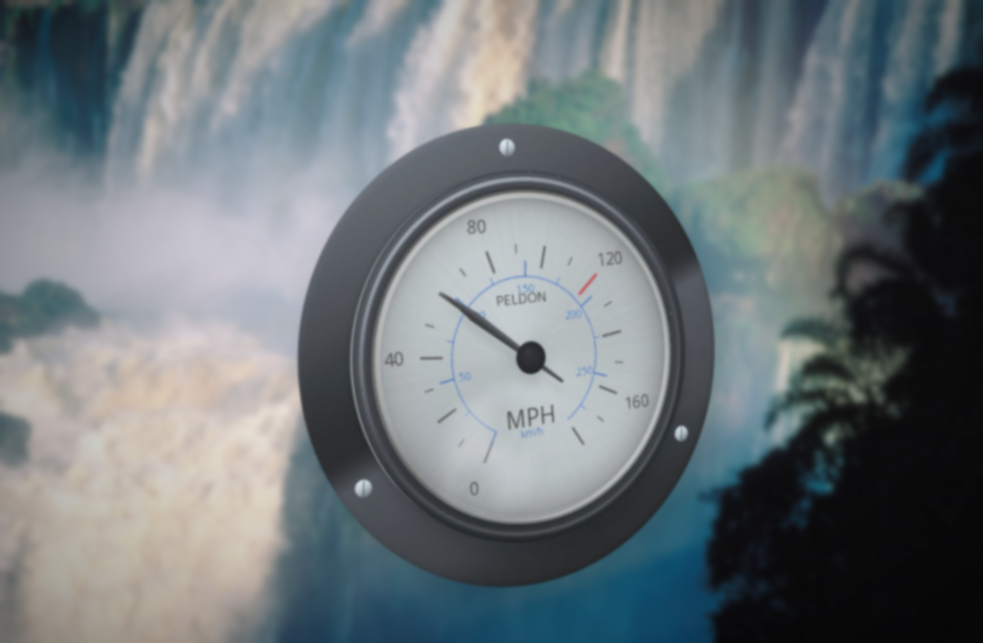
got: 60 mph
